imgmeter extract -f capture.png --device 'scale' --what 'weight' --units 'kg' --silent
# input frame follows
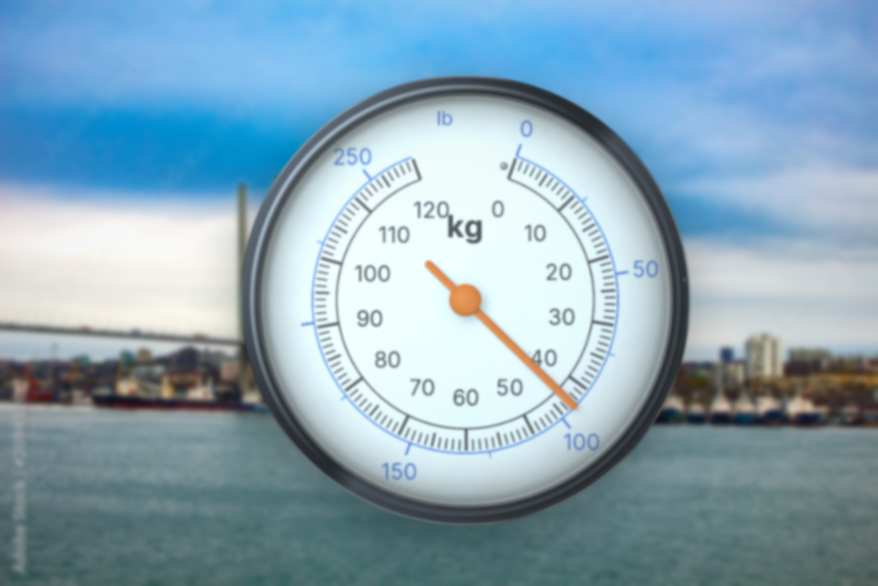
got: 43 kg
